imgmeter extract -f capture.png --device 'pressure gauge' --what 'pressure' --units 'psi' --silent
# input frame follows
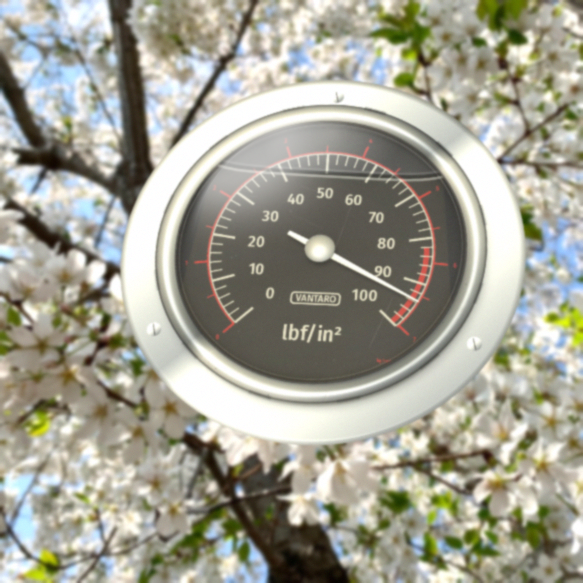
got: 94 psi
